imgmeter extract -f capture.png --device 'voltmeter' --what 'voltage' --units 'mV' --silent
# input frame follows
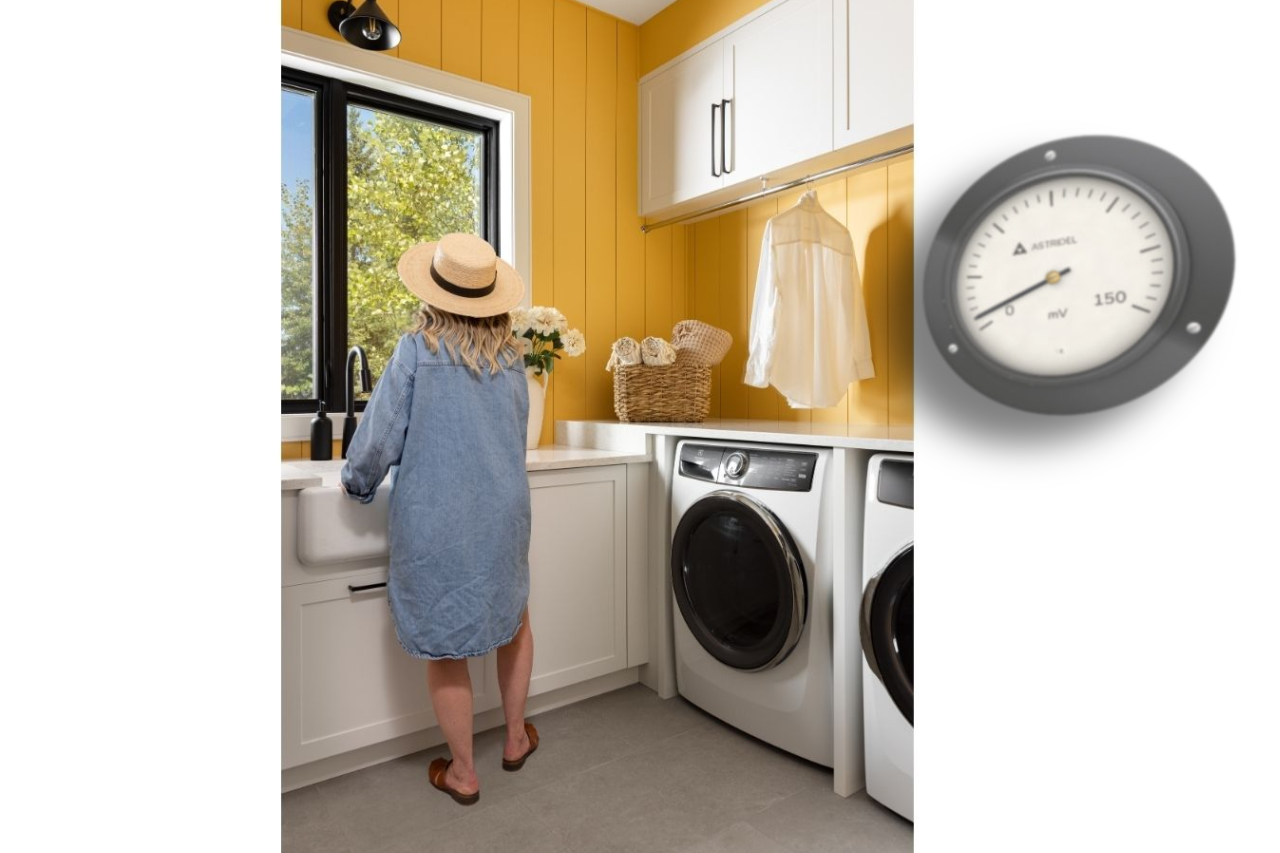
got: 5 mV
